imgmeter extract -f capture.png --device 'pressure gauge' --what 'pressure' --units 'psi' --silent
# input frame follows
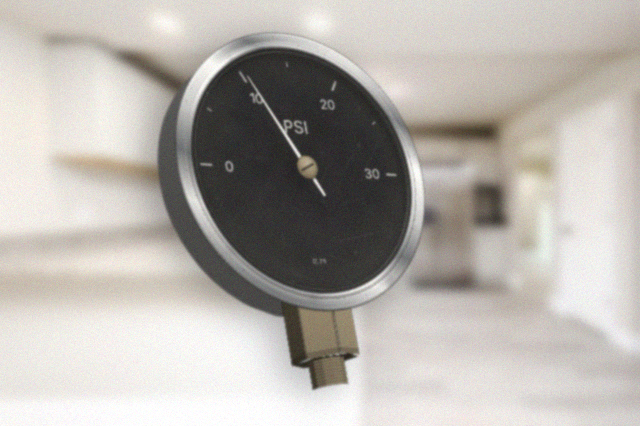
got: 10 psi
